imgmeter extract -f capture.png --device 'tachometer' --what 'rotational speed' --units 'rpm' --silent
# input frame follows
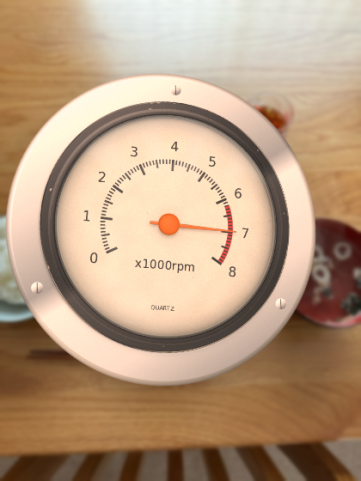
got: 7000 rpm
